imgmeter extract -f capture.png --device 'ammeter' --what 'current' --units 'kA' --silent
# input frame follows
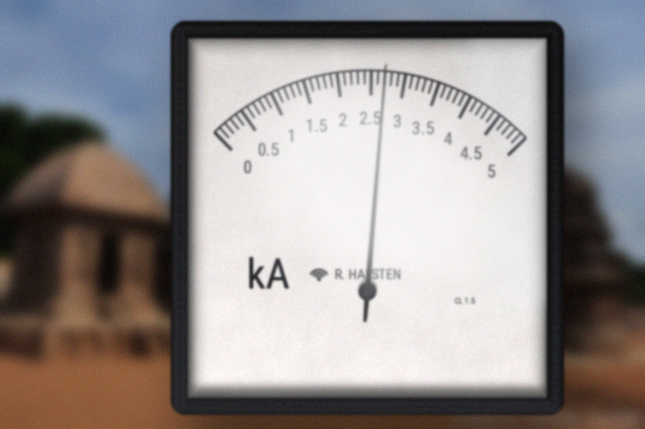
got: 2.7 kA
